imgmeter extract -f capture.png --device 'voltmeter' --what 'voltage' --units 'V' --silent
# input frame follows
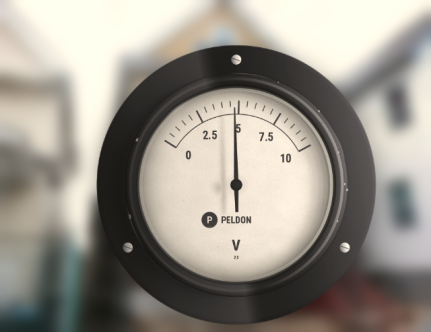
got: 4.75 V
